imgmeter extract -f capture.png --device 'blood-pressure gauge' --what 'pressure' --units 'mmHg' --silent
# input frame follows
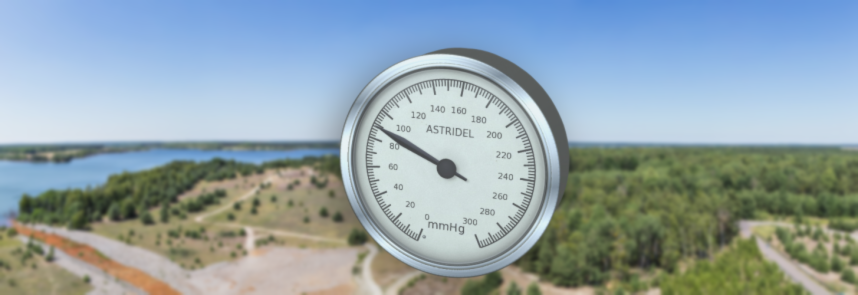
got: 90 mmHg
